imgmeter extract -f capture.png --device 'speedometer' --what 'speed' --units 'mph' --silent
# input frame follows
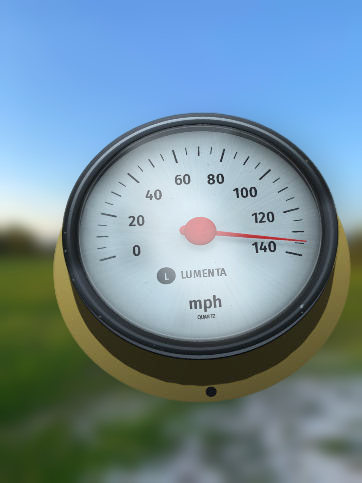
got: 135 mph
